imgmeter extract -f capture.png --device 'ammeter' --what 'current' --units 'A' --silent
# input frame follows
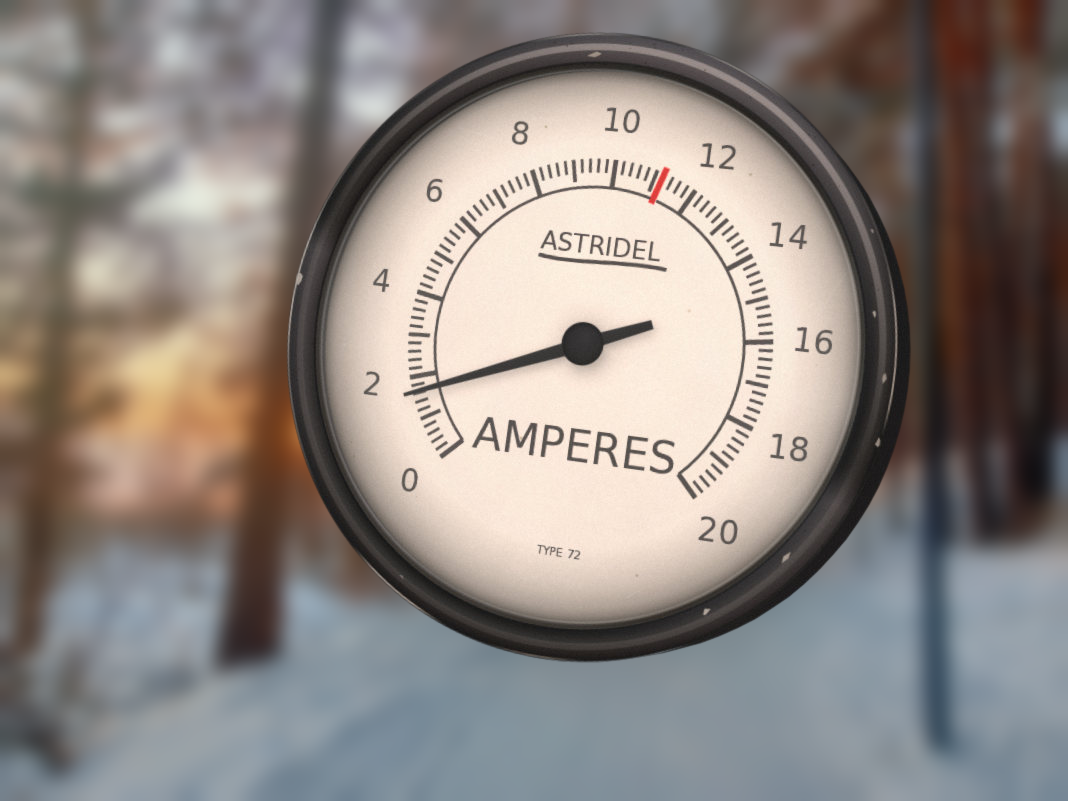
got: 1.6 A
